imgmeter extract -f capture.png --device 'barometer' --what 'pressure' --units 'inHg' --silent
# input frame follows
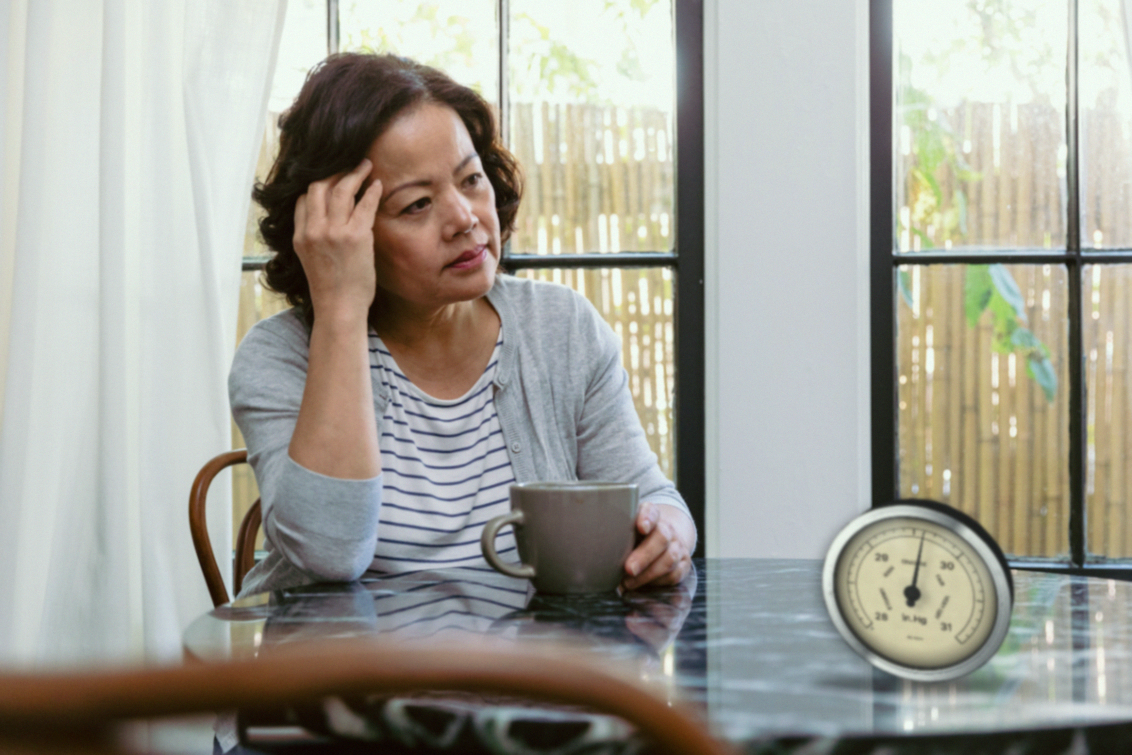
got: 29.6 inHg
